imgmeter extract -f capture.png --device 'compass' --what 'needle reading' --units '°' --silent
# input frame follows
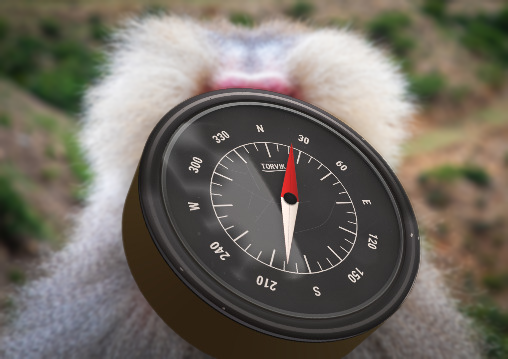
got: 20 °
